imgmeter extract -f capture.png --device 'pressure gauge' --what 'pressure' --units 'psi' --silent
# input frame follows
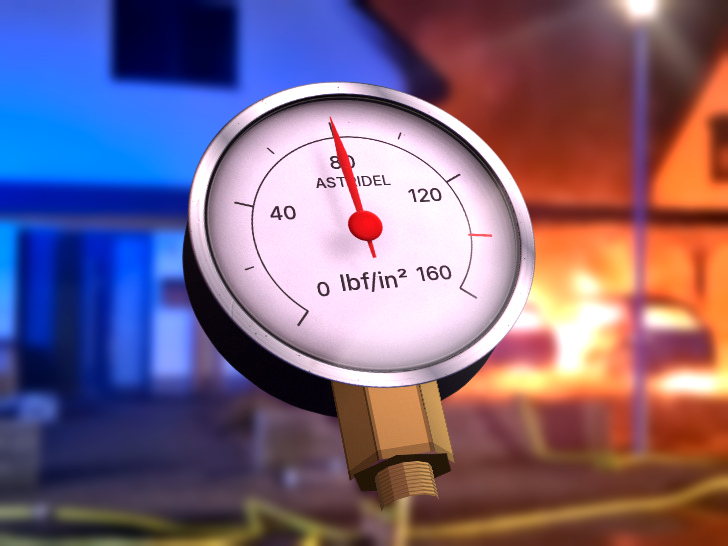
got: 80 psi
